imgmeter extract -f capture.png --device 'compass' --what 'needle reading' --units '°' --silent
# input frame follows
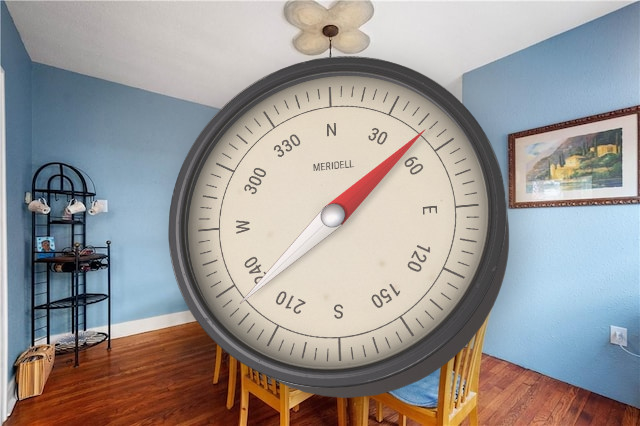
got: 50 °
